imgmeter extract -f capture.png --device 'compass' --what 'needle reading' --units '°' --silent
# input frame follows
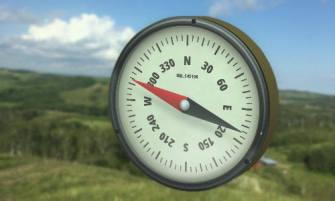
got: 290 °
